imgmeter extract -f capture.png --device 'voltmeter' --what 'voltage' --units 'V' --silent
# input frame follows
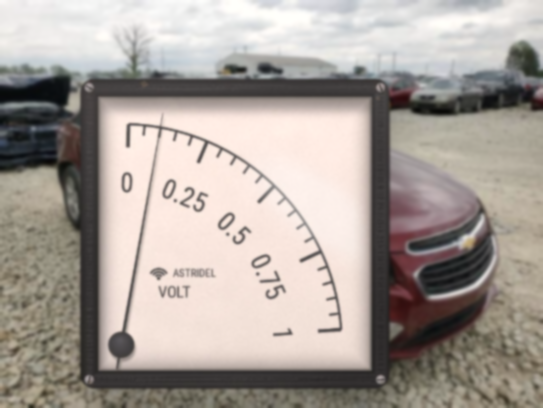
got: 0.1 V
